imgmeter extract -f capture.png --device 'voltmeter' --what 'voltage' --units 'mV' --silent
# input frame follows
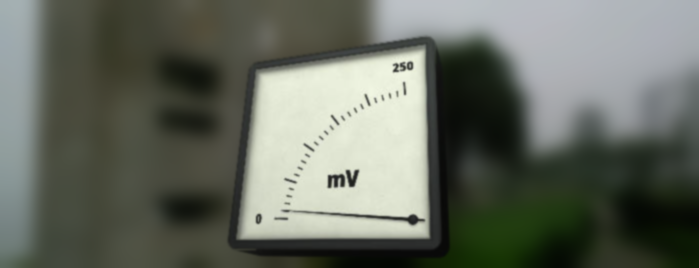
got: 10 mV
